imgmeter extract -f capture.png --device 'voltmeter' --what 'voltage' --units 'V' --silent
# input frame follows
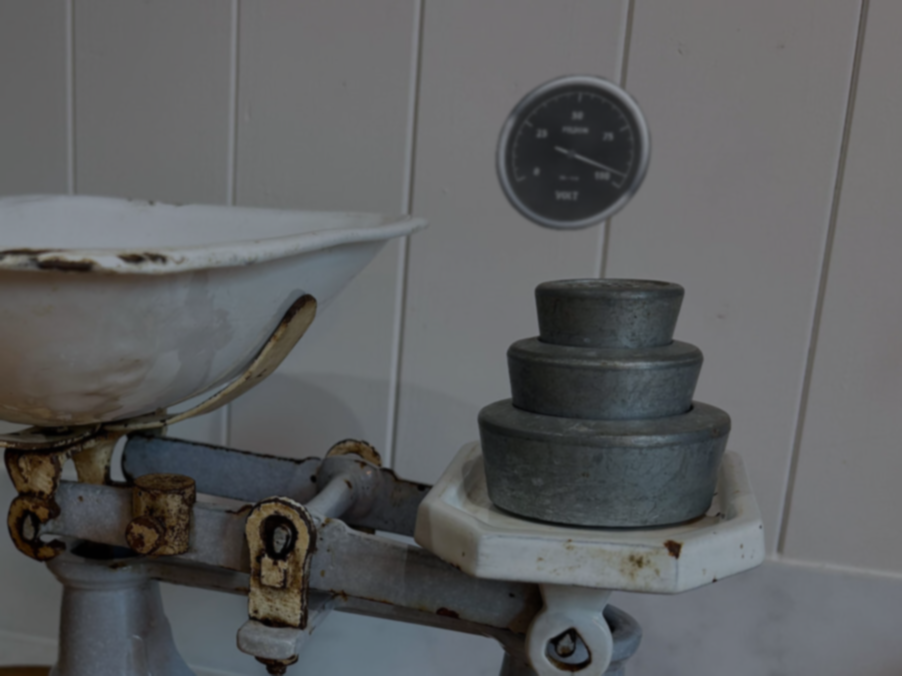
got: 95 V
